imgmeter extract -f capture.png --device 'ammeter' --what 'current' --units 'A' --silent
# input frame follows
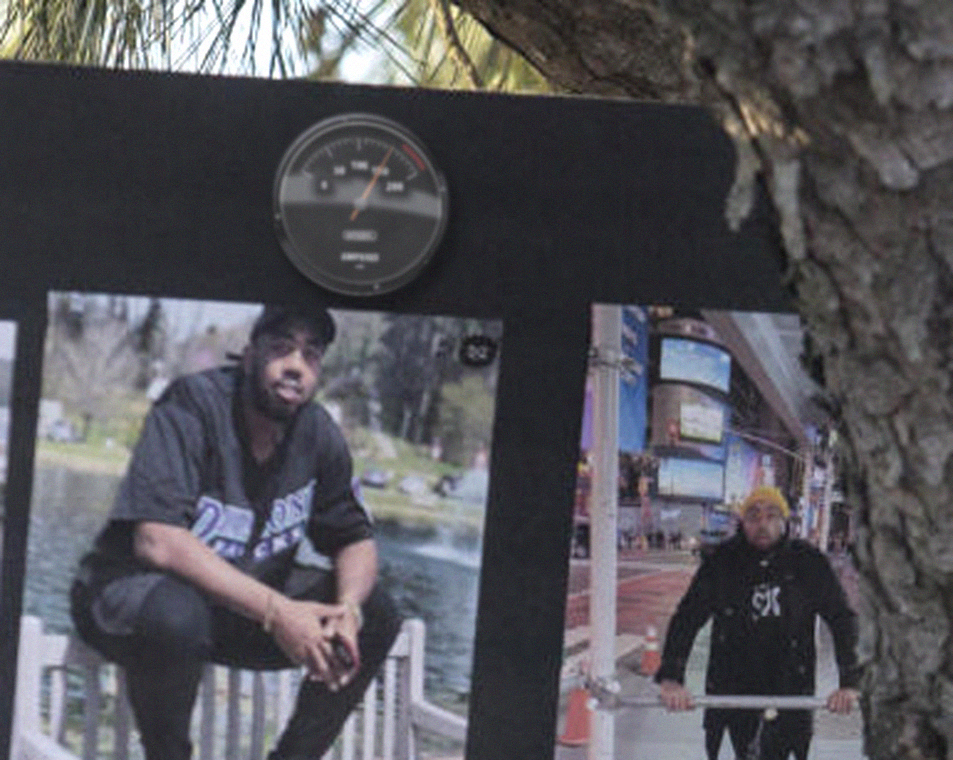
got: 150 A
